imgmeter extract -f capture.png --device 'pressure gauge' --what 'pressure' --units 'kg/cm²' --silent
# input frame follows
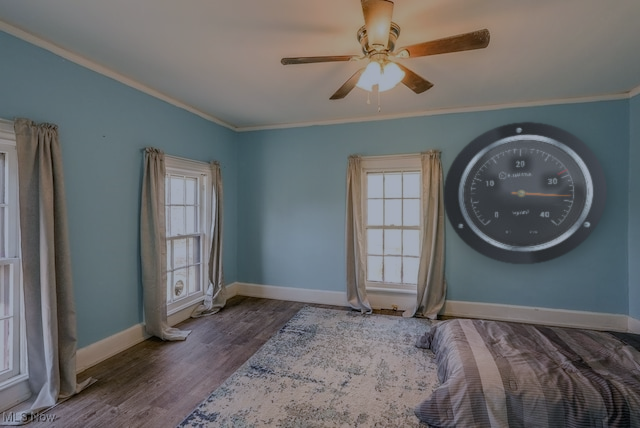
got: 34 kg/cm²
